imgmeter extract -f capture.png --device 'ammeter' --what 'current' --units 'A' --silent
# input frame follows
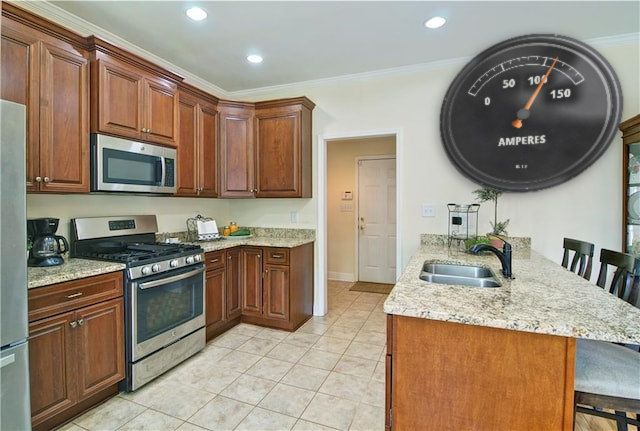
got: 110 A
